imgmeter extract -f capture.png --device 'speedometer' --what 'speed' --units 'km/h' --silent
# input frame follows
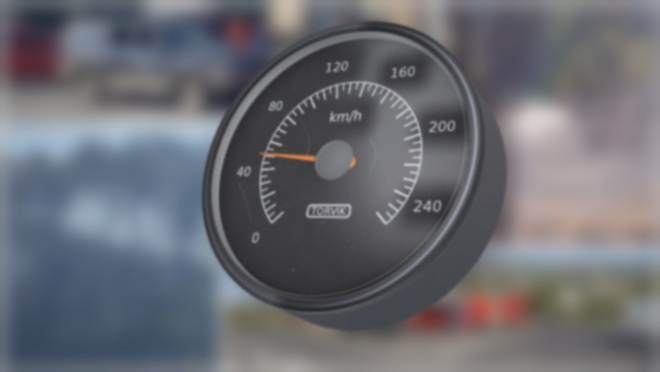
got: 50 km/h
